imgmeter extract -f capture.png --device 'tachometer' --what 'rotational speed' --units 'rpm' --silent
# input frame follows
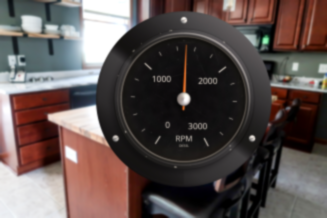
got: 1500 rpm
